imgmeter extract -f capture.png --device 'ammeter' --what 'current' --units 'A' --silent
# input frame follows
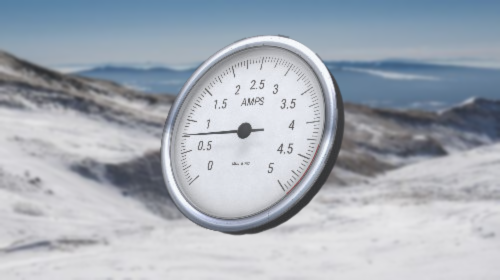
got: 0.75 A
